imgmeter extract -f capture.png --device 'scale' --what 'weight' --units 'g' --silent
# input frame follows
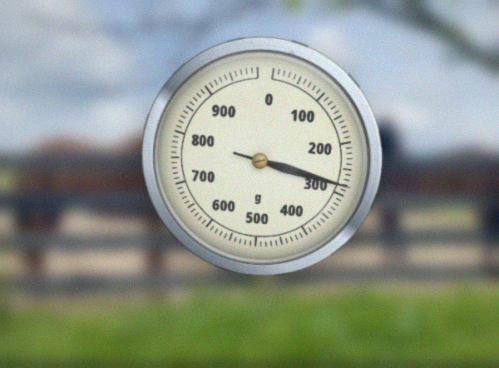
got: 280 g
